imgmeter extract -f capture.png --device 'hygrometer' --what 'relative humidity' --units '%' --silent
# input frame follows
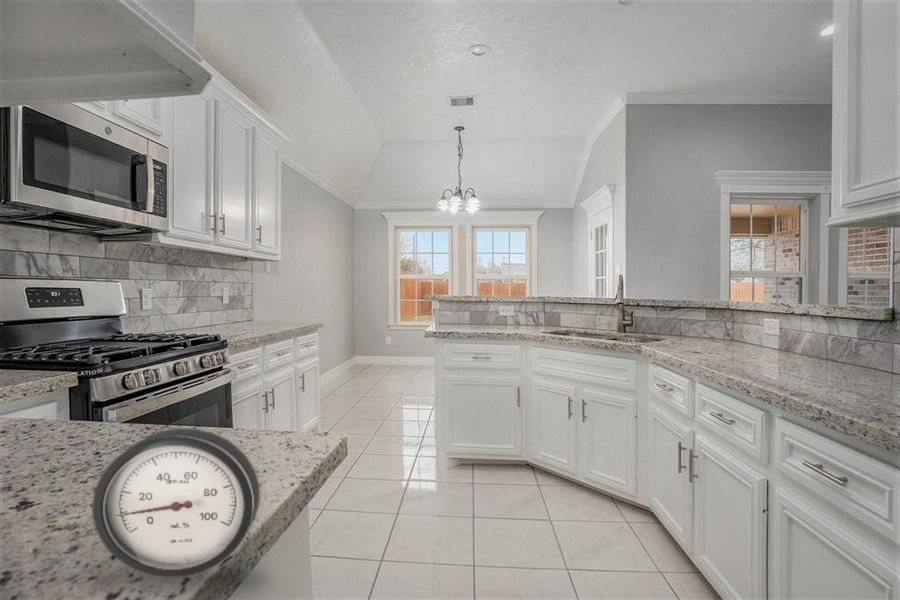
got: 10 %
